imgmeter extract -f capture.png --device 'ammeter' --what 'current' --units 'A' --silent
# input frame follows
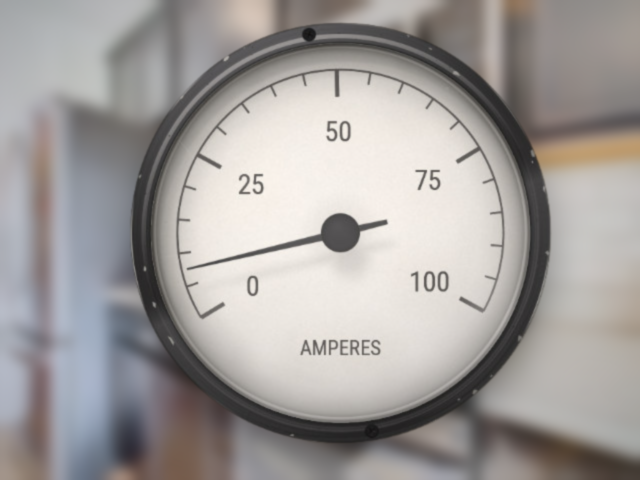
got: 7.5 A
